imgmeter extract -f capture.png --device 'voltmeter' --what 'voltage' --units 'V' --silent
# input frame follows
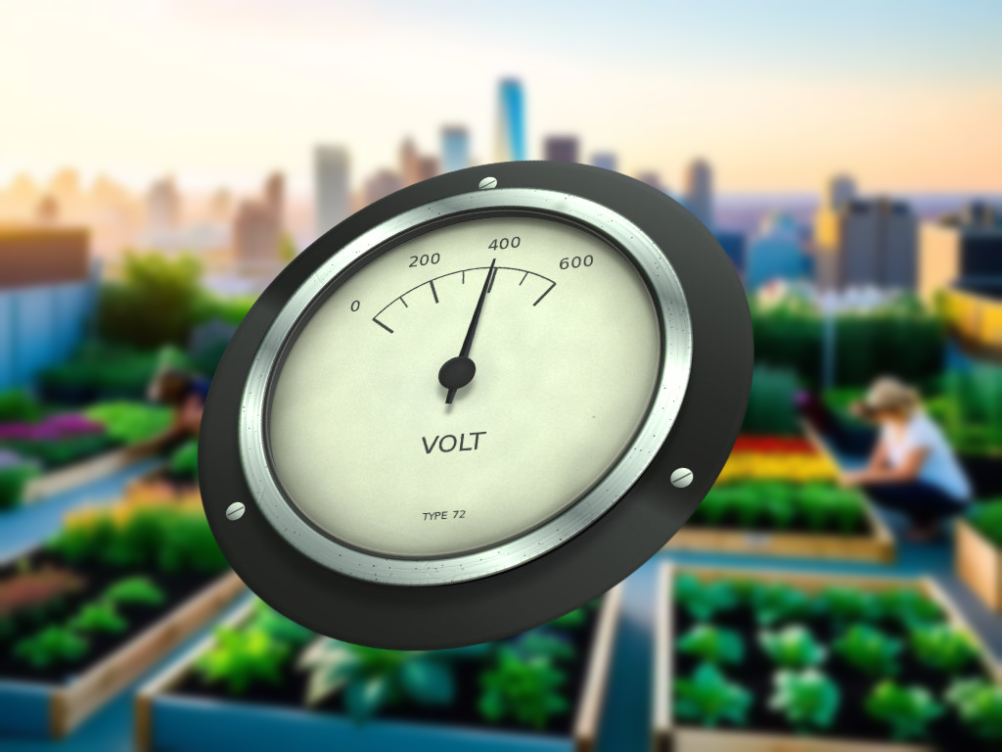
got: 400 V
